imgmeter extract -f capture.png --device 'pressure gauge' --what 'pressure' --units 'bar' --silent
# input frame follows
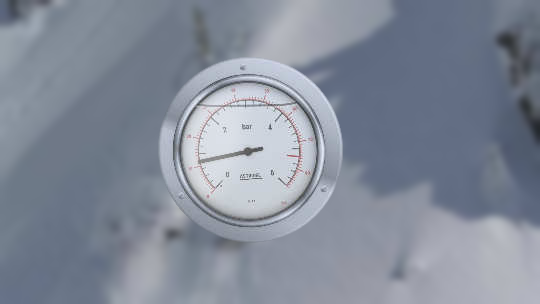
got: 0.8 bar
